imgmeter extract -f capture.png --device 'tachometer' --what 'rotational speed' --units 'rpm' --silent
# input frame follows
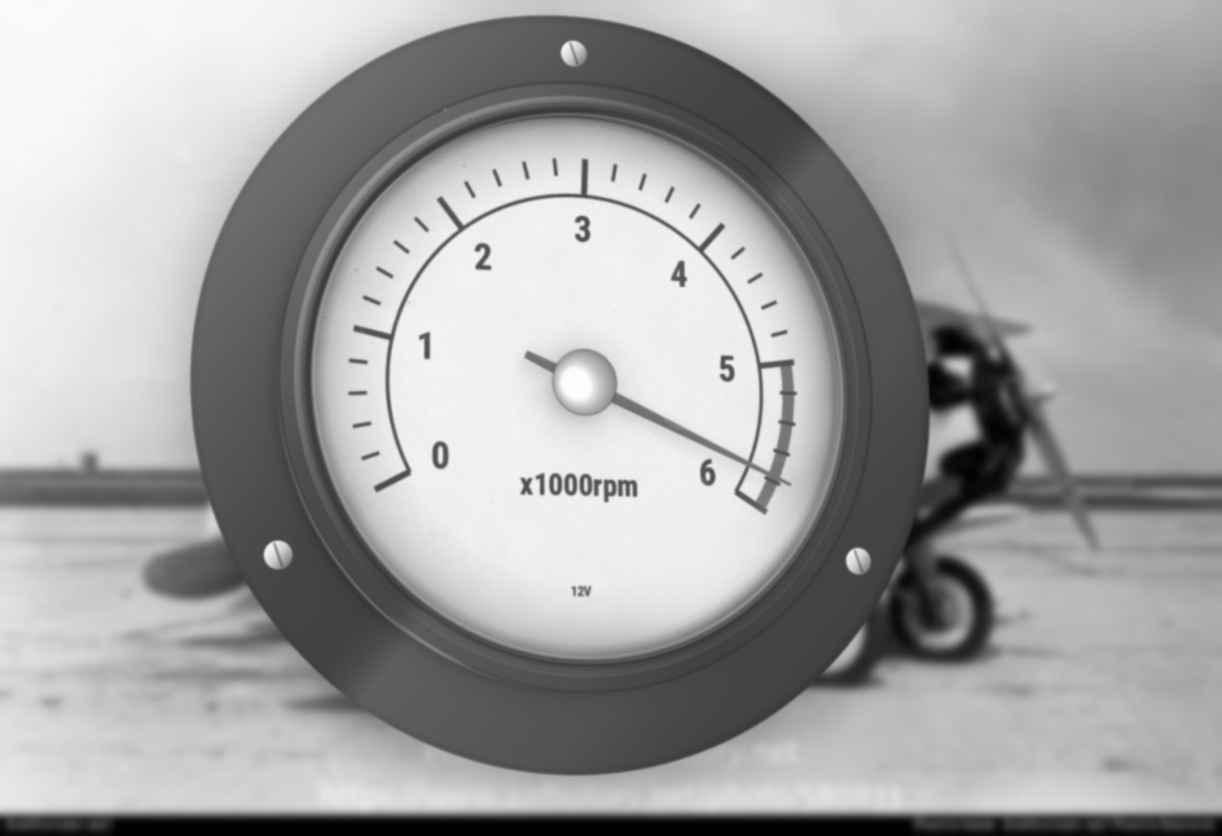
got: 5800 rpm
